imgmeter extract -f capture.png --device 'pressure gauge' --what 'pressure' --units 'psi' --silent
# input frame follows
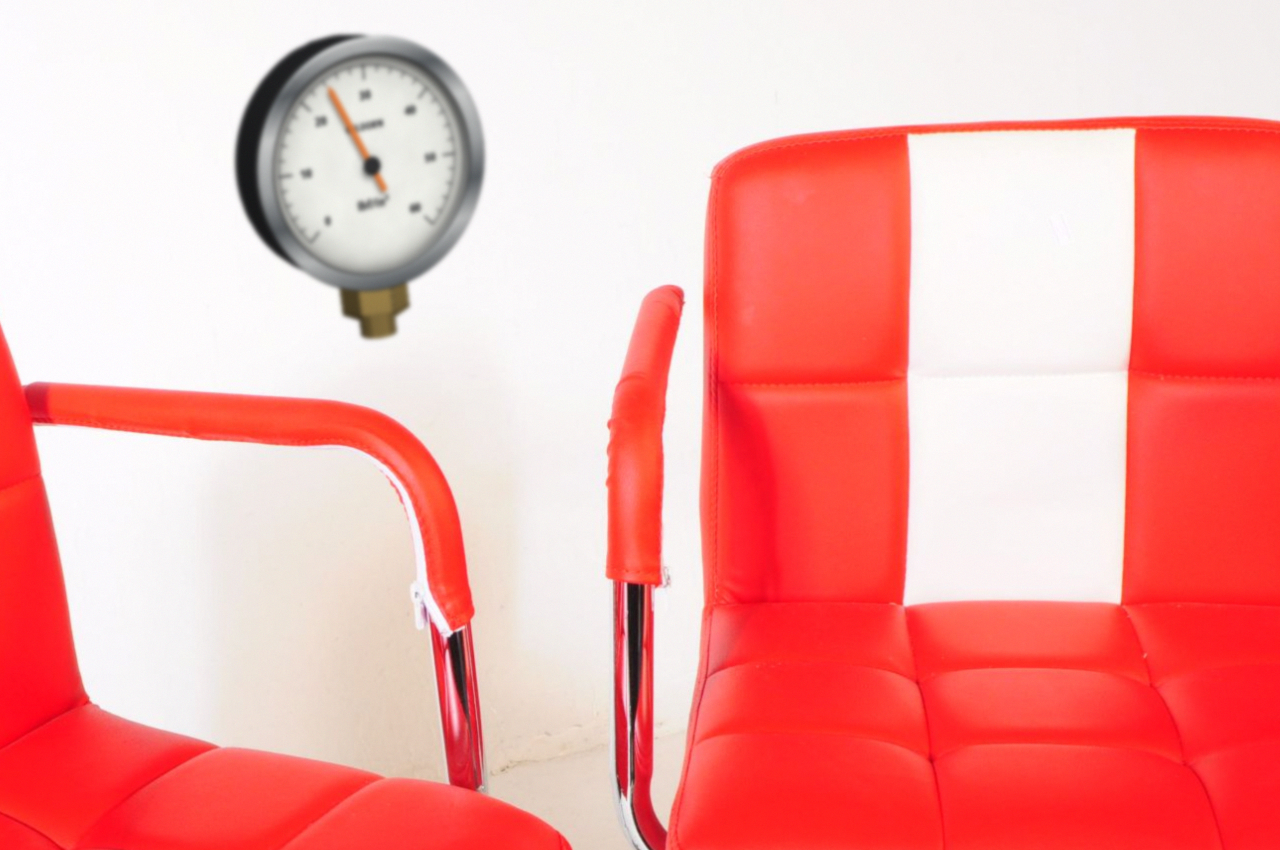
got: 24 psi
